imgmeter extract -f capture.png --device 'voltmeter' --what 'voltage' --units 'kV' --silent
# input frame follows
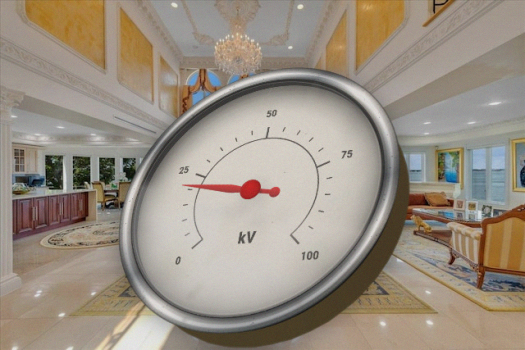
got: 20 kV
